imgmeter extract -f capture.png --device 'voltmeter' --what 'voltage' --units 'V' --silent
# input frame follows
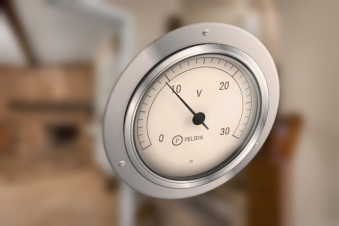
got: 9.5 V
